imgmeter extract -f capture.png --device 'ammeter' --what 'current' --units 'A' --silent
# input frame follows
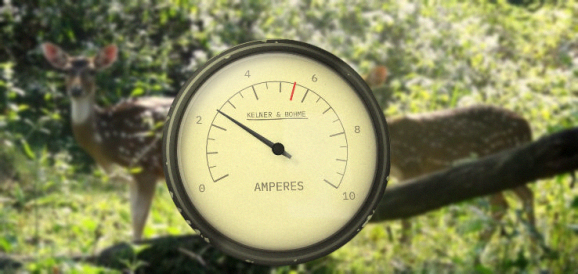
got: 2.5 A
